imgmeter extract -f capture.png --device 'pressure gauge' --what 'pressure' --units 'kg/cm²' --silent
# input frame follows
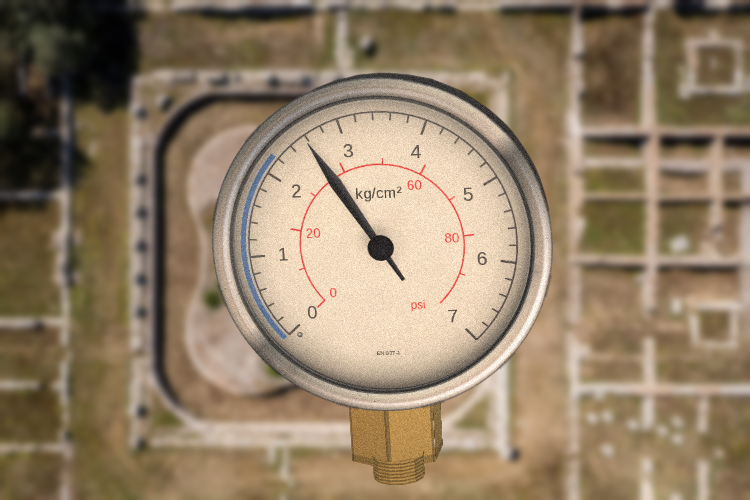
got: 2.6 kg/cm²
